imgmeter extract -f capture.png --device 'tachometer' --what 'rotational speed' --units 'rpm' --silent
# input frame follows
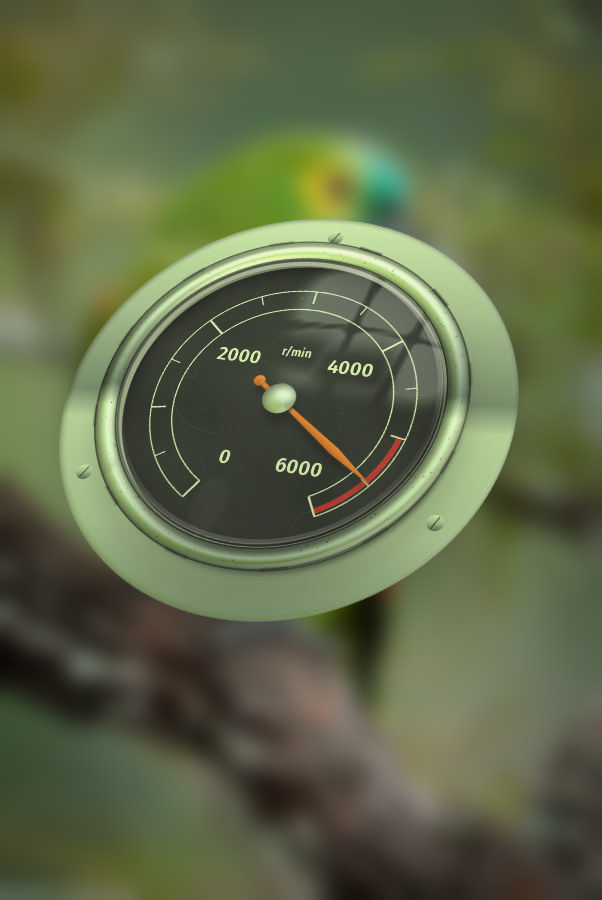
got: 5500 rpm
